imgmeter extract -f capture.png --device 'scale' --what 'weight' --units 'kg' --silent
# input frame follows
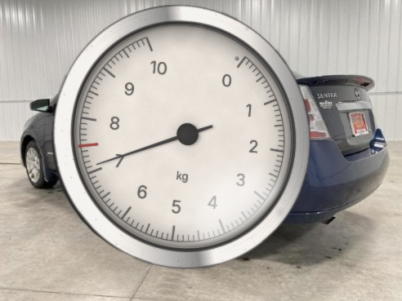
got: 7.1 kg
